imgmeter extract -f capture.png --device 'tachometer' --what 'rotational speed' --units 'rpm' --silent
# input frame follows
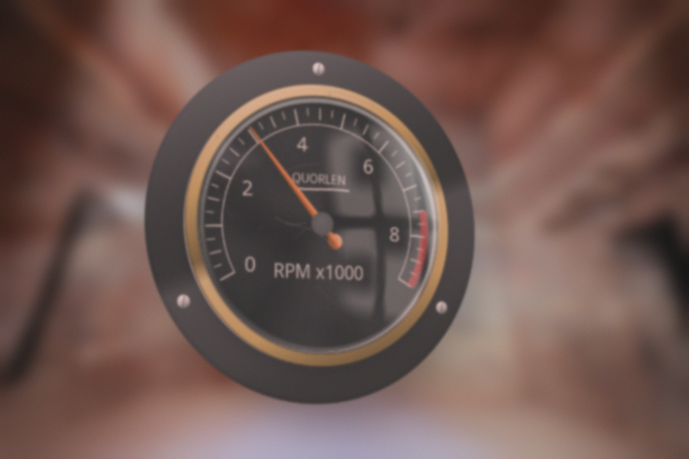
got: 3000 rpm
